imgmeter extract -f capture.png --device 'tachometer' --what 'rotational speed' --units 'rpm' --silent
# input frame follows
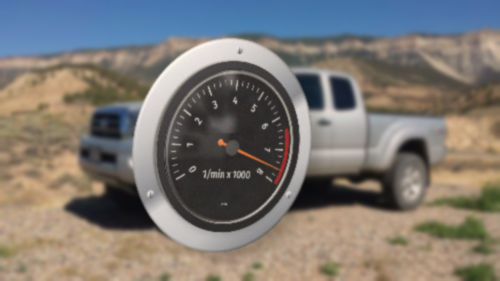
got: 7600 rpm
